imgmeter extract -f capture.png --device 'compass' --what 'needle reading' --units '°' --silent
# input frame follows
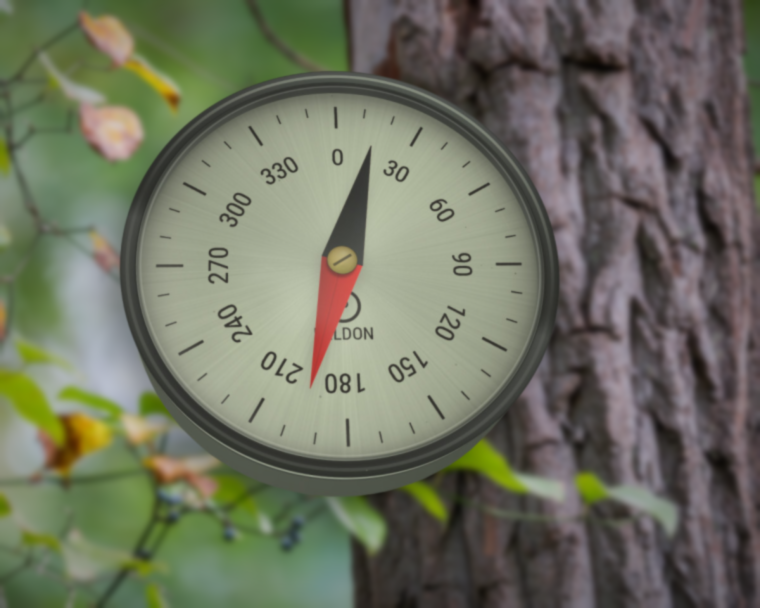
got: 195 °
